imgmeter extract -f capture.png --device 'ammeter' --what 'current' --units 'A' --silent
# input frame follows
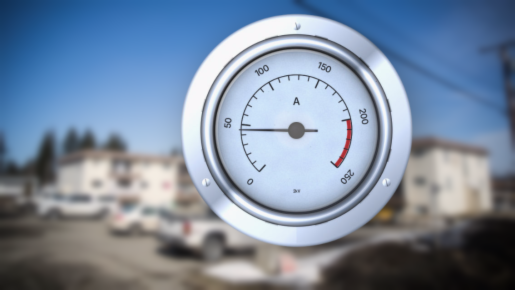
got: 45 A
